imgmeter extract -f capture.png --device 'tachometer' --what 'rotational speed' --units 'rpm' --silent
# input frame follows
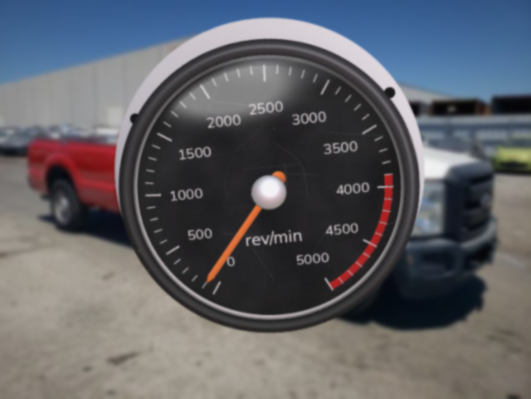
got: 100 rpm
